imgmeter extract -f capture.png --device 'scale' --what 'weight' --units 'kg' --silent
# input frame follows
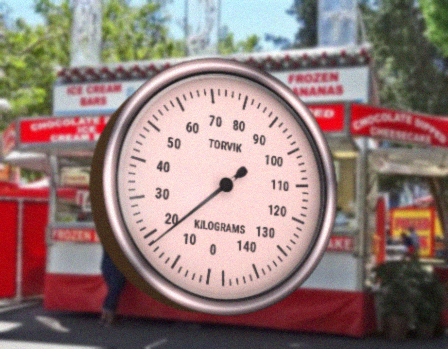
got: 18 kg
